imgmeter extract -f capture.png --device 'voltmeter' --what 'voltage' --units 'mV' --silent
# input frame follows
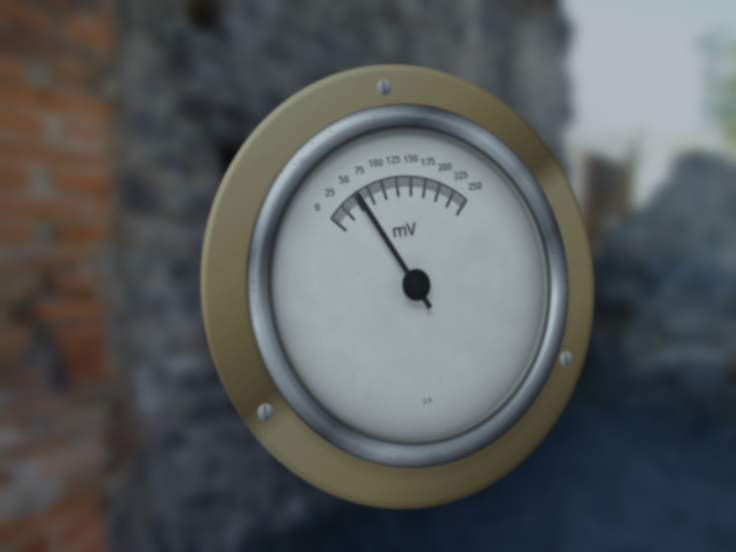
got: 50 mV
